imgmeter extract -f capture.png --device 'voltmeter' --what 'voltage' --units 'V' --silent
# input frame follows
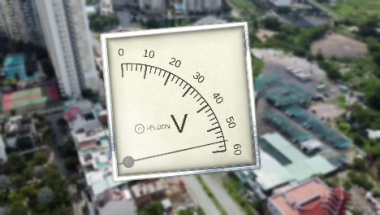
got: 56 V
